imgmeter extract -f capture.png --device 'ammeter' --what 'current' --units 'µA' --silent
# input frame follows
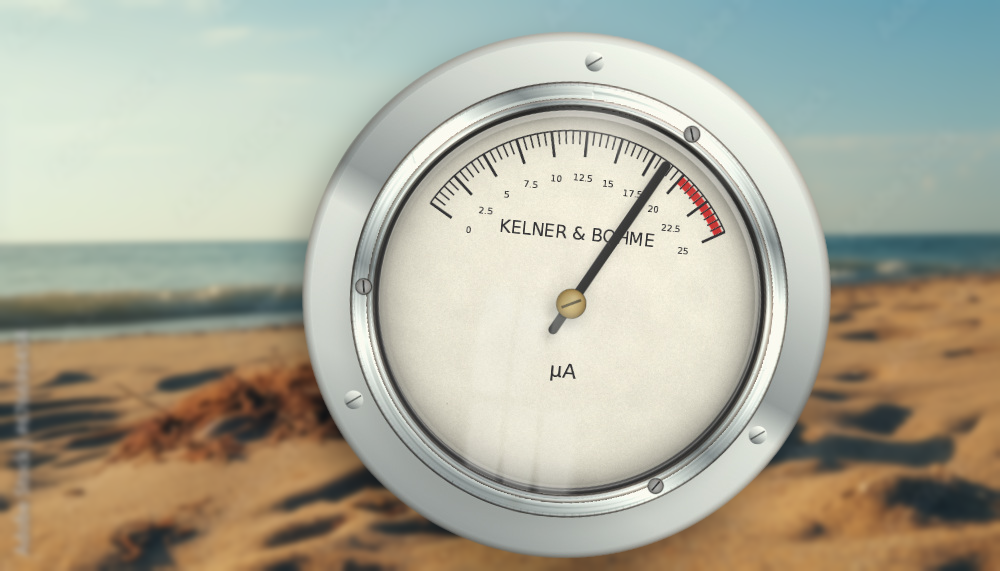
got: 18.5 µA
